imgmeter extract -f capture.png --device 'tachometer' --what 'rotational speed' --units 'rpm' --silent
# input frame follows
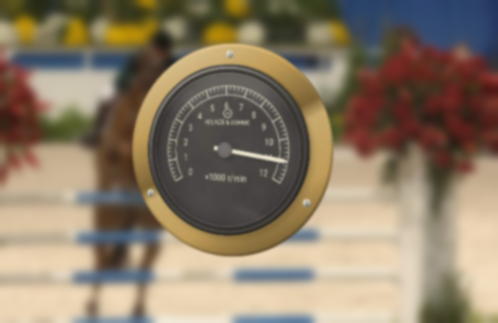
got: 11000 rpm
